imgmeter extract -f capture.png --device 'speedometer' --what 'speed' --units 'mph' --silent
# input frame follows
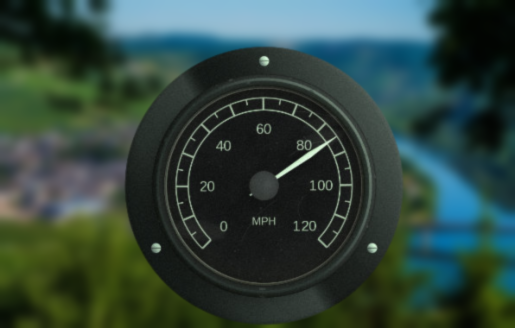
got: 85 mph
